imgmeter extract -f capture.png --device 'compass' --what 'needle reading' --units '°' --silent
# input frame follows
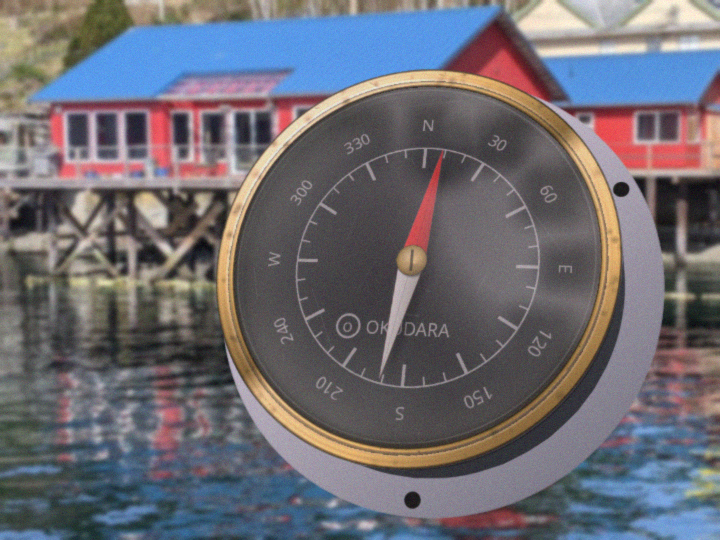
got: 10 °
